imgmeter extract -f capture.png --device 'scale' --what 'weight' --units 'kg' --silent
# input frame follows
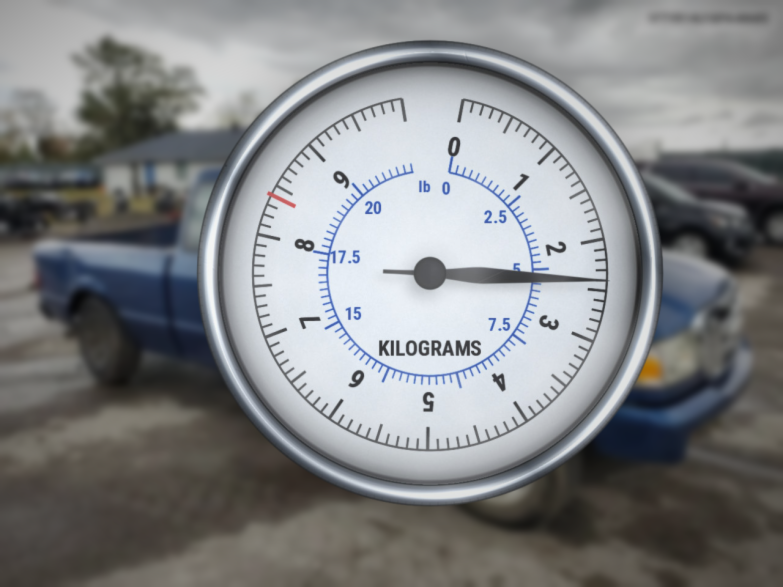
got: 2.4 kg
